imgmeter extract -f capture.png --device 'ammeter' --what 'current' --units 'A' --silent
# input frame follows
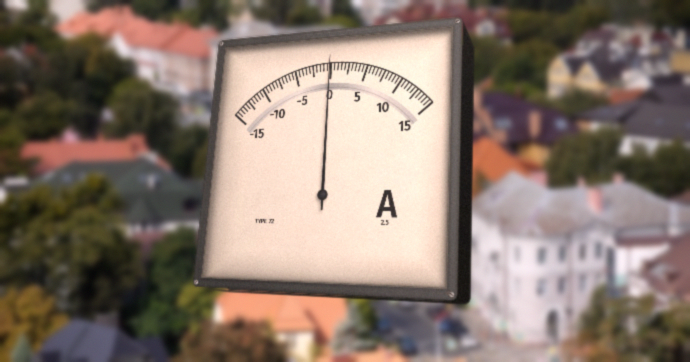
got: 0 A
